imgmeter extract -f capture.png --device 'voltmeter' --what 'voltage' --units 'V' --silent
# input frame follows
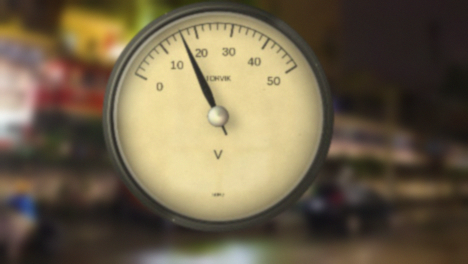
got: 16 V
